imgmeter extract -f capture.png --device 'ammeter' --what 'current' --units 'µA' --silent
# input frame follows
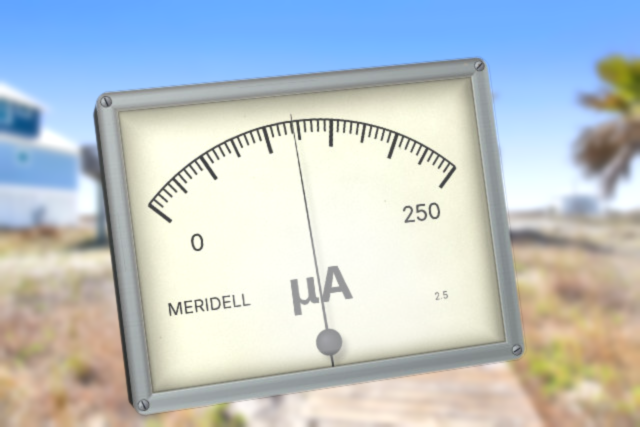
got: 120 µA
